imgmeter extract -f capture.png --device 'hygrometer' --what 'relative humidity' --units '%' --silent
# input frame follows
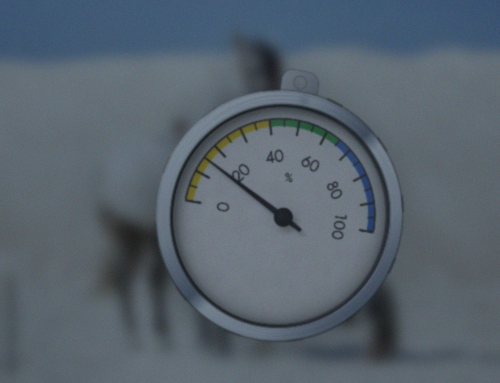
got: 15 %
